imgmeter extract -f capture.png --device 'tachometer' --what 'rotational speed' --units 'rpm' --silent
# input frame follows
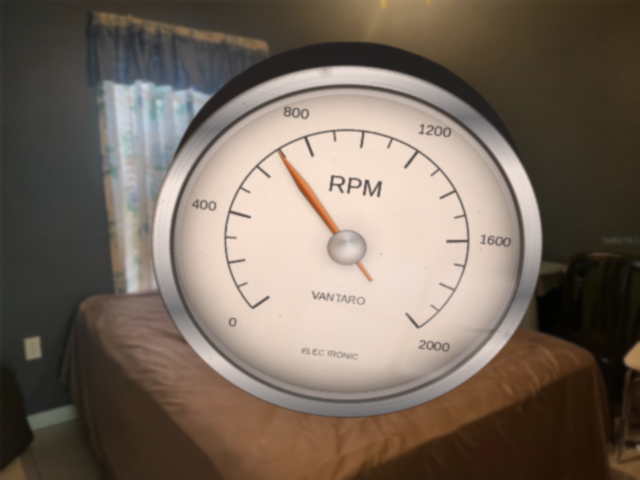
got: 700 rpm
